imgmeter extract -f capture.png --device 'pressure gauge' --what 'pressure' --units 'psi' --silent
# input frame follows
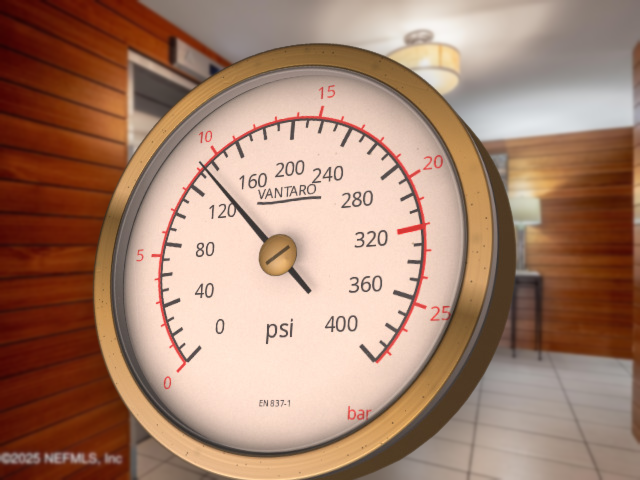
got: 135 psi
